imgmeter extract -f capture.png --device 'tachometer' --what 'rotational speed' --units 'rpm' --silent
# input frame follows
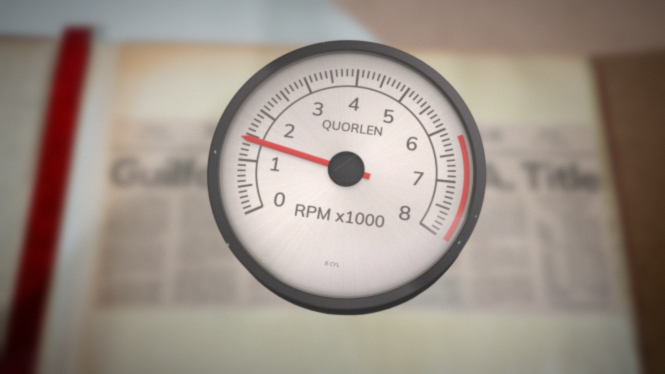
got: 1400 rpm
